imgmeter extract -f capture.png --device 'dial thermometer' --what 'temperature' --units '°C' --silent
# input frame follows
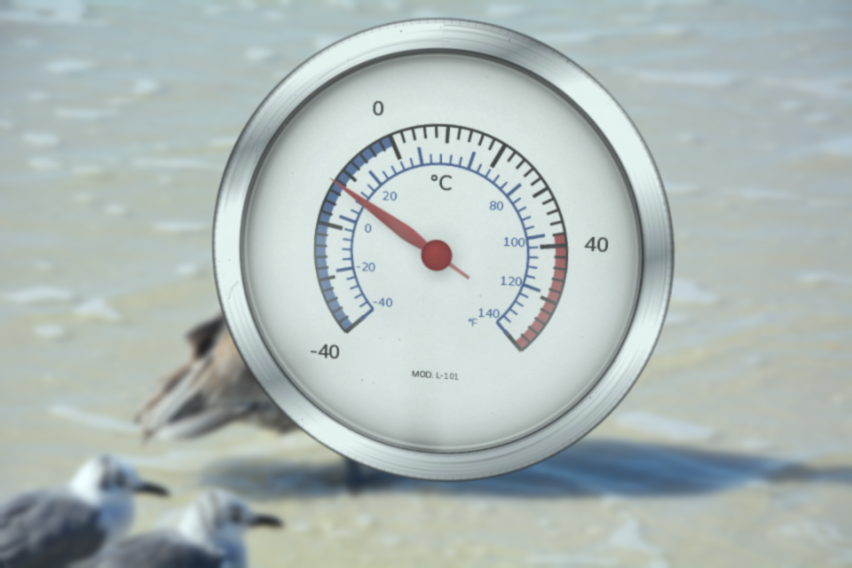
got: -12 °C
